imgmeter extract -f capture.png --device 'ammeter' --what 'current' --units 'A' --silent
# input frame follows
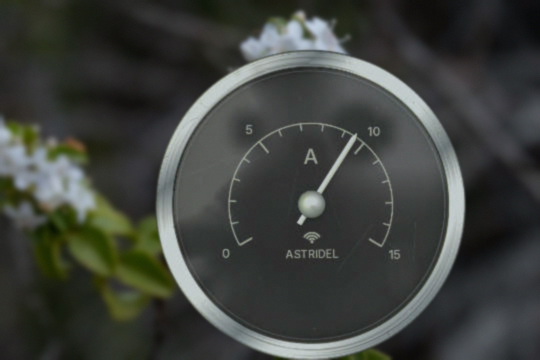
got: 9.5 A
